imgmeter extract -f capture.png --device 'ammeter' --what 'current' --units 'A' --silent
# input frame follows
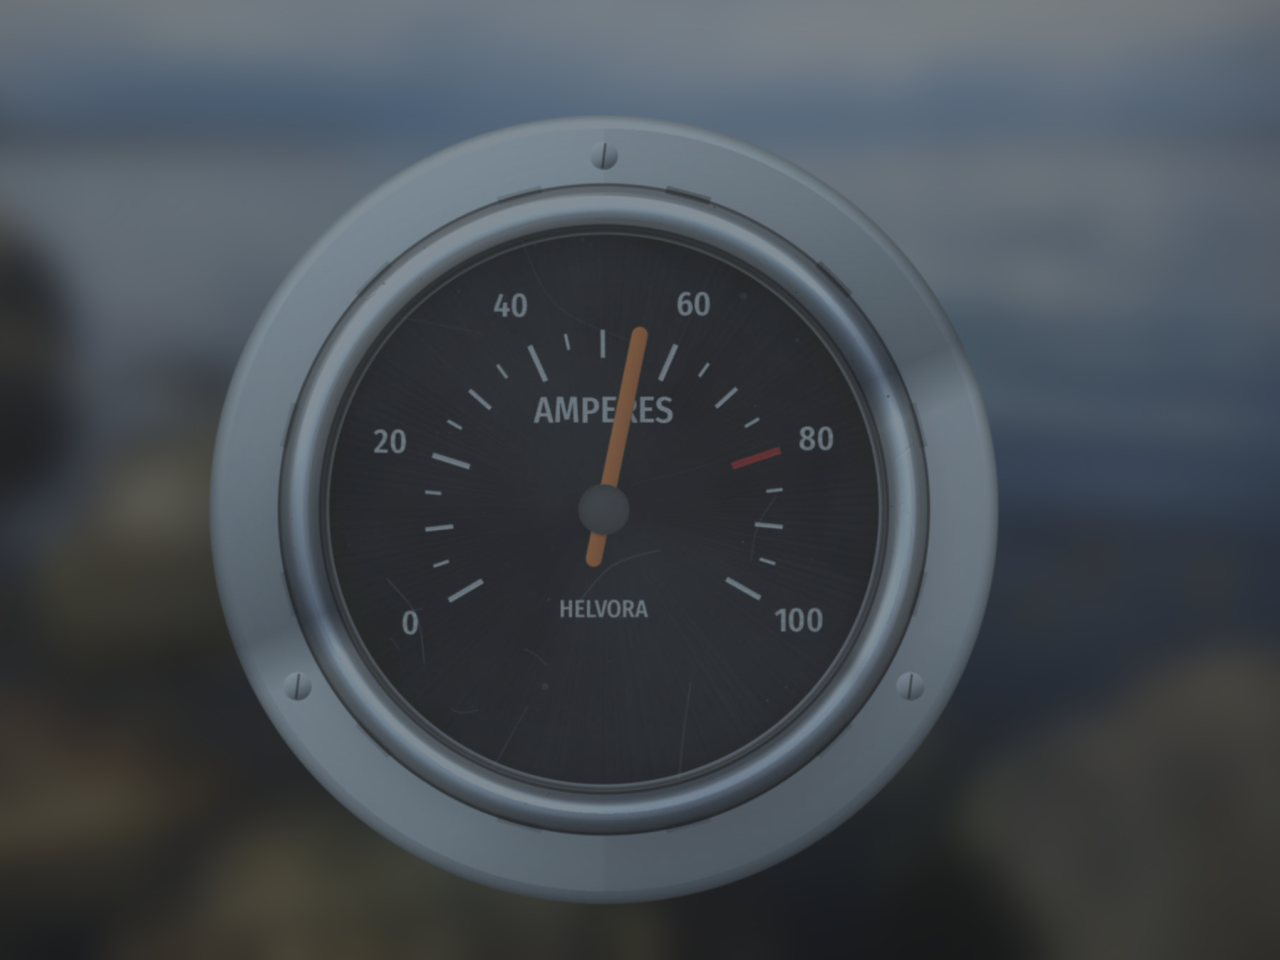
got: 55 A
